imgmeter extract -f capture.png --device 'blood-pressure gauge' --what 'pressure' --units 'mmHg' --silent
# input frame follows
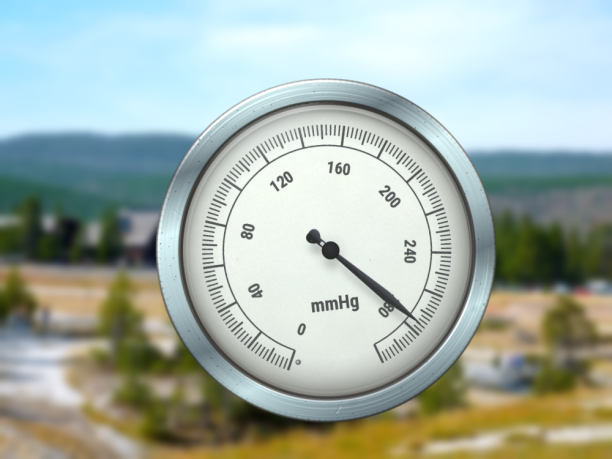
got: 276 mmHg
